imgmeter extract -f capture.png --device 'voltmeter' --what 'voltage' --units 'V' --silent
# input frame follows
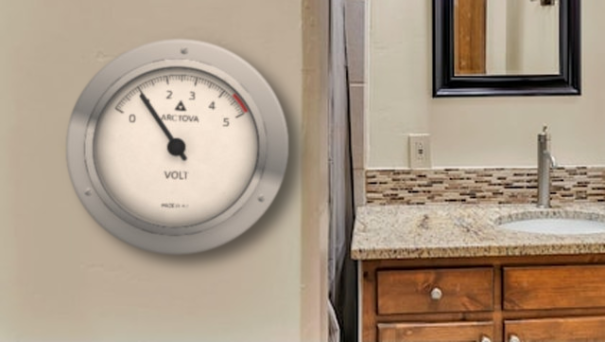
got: 1 V
